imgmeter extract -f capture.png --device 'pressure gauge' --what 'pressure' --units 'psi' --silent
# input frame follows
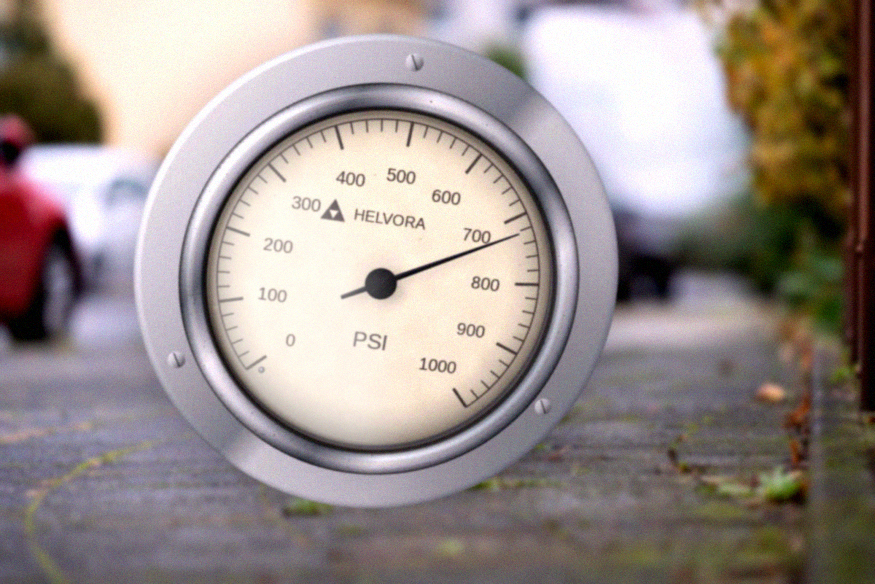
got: 720 psi
